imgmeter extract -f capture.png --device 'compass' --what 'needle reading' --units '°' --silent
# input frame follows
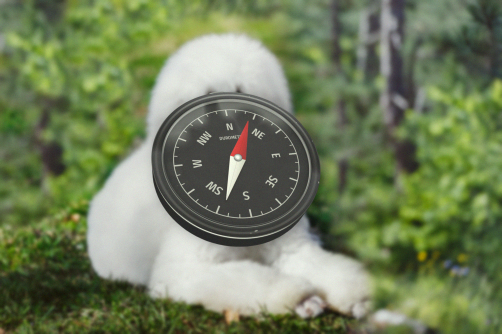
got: 25 °
